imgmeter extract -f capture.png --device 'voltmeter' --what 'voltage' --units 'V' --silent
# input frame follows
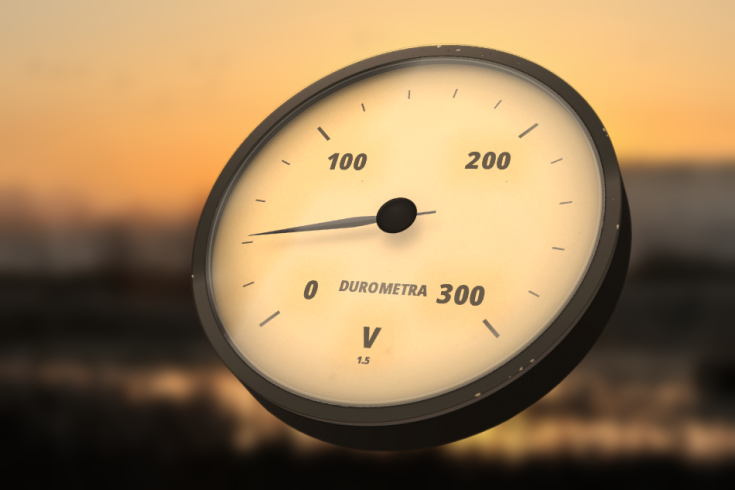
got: 40 V
